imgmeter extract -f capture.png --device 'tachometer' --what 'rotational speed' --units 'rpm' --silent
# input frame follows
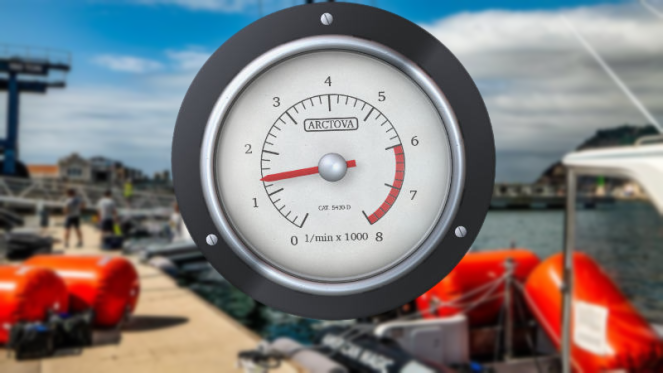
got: 1400 rpm
